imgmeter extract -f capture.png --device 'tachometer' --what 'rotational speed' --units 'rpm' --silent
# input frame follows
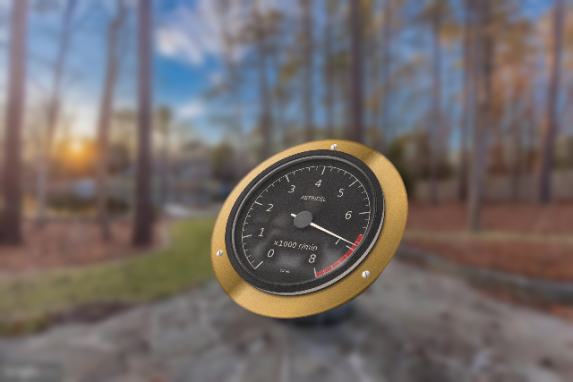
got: 6900 rpm
